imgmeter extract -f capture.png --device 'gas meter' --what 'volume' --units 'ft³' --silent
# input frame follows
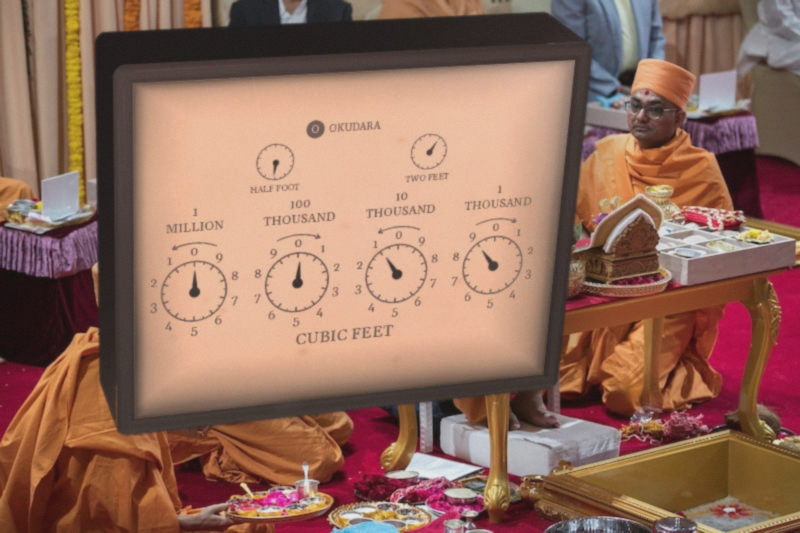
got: 900 ft³
